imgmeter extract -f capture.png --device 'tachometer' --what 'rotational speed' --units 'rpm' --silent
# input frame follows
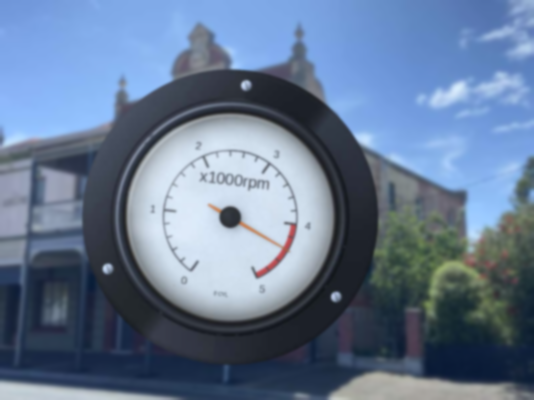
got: 4400 rpm
